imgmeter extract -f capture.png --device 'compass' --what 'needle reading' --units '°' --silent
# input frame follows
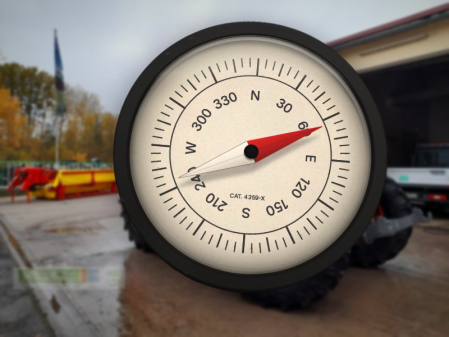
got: 65 °
